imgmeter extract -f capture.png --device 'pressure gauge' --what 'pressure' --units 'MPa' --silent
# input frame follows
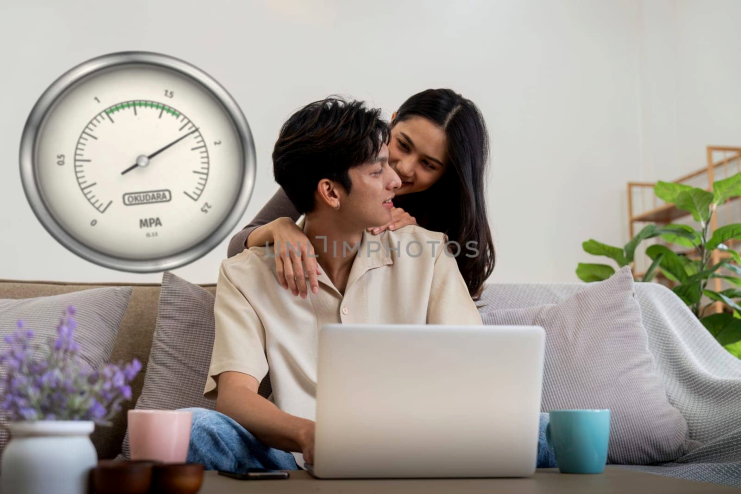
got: 1.85 MPa
